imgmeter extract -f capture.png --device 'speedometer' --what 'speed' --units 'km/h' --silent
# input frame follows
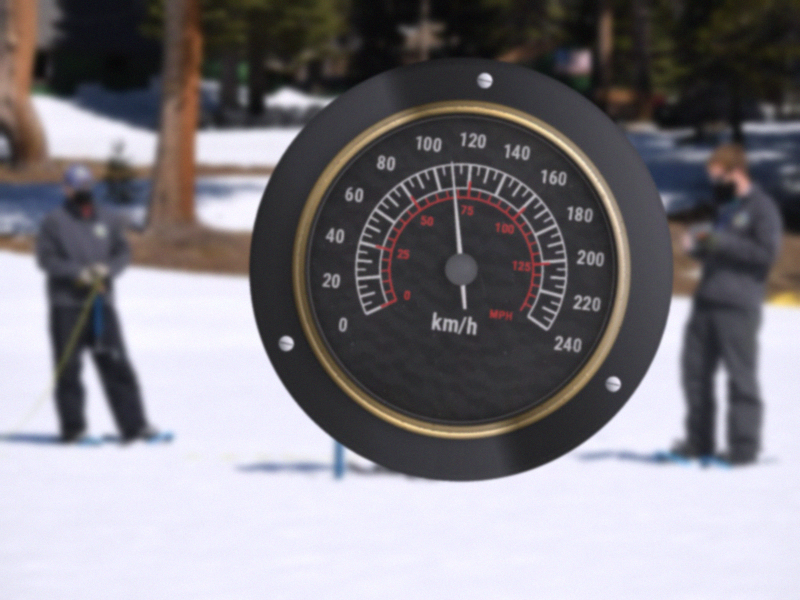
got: 110 km/h
